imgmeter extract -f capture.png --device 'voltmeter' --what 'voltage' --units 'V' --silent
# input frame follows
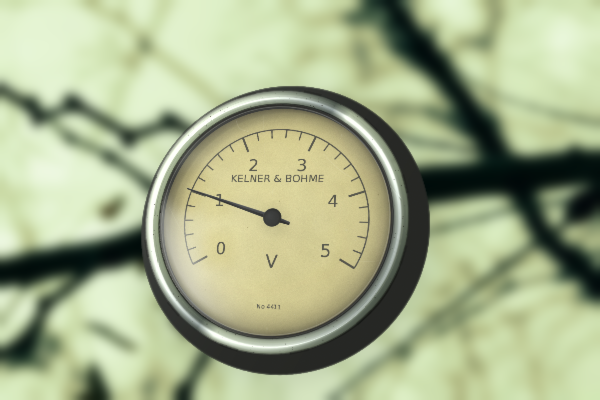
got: 1 V
